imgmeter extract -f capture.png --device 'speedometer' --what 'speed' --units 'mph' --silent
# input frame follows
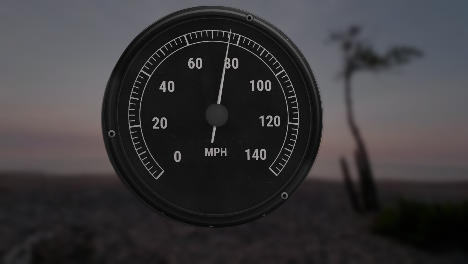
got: 76 mph
